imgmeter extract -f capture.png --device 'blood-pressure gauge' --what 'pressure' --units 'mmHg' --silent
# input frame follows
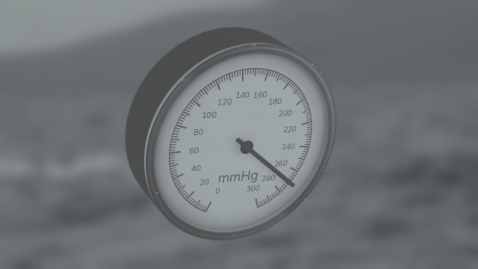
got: 270 mmHg
